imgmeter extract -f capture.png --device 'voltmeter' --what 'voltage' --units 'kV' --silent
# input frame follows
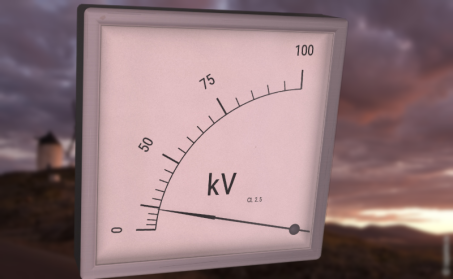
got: 25 kV
